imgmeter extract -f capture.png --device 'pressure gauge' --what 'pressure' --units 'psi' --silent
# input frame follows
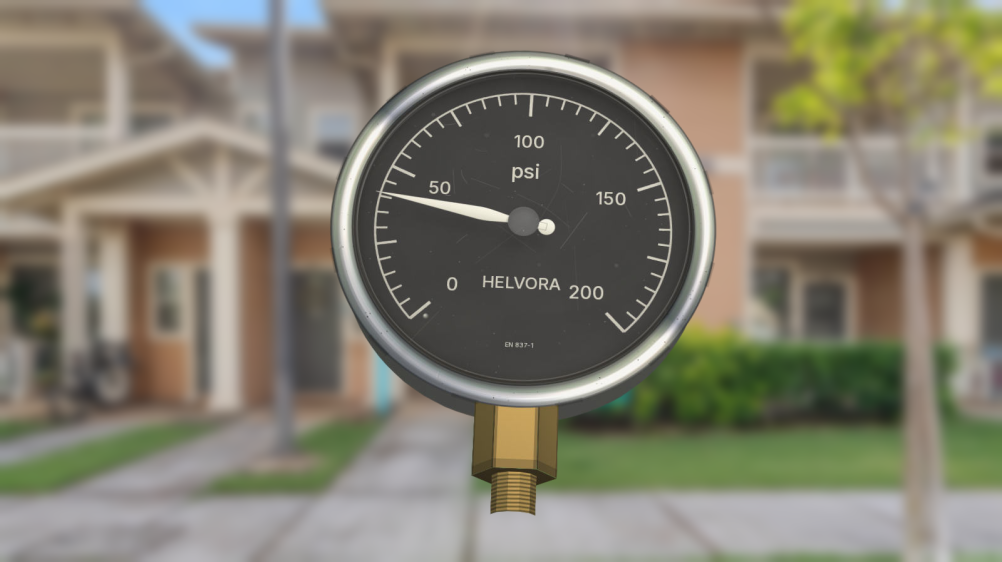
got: 40 psi
